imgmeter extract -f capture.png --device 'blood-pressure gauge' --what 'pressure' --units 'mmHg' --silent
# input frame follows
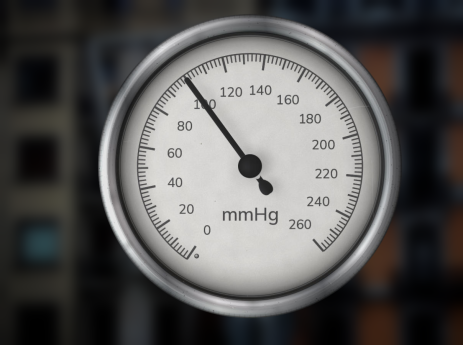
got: 100 mmHg
